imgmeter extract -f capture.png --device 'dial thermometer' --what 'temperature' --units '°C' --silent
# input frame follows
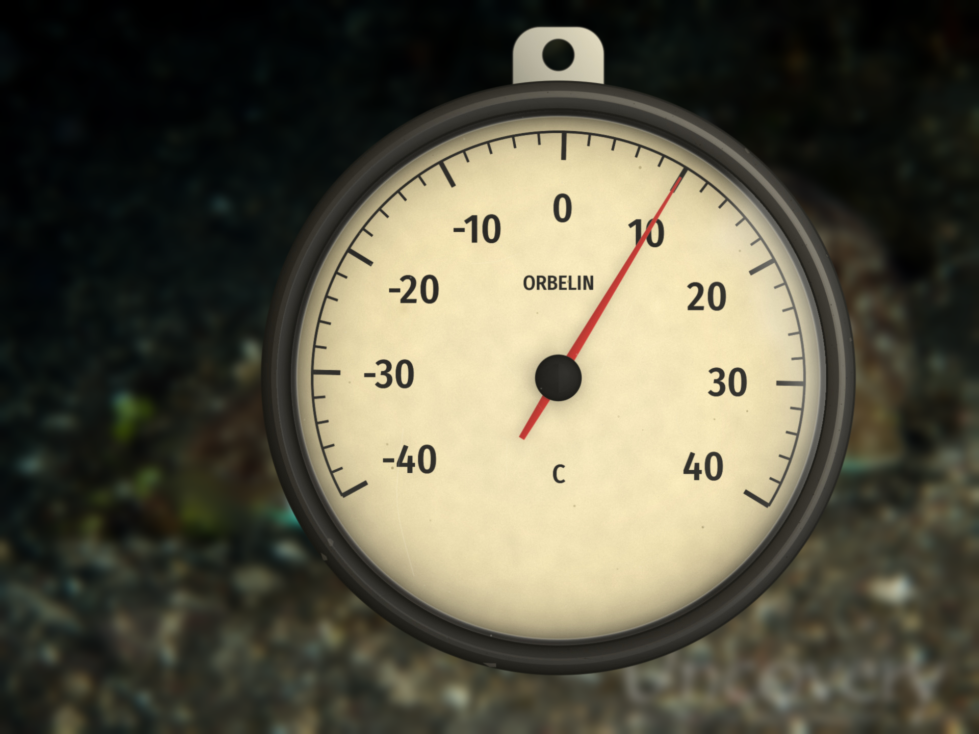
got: 10 °C
